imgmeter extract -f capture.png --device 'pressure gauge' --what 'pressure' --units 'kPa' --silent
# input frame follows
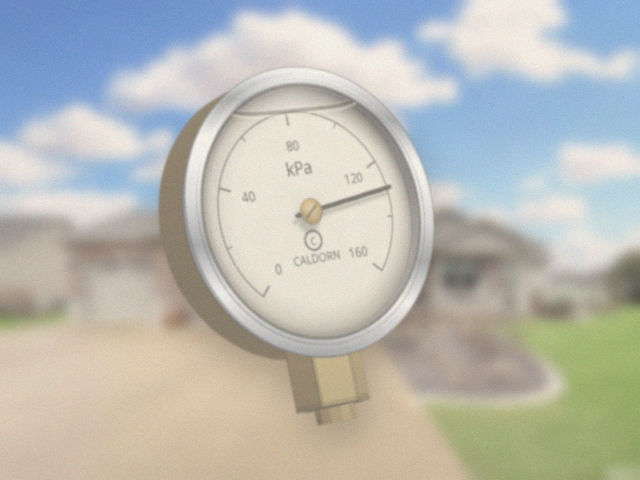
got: 130 kPa
